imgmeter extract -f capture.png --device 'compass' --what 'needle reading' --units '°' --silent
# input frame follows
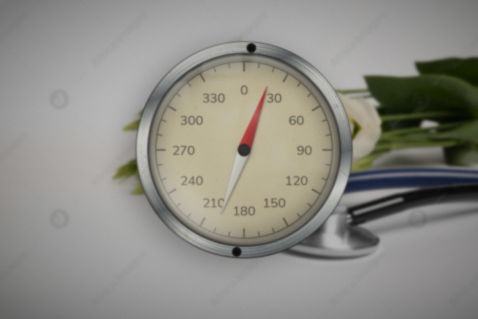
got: 20 °
